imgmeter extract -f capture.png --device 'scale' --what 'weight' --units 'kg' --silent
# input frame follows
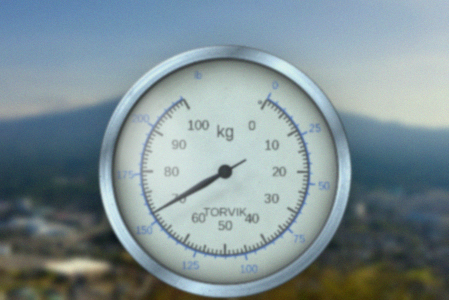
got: 70 kg
